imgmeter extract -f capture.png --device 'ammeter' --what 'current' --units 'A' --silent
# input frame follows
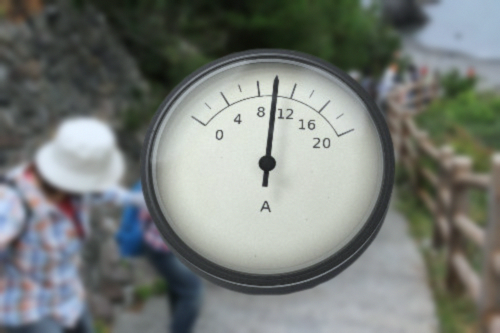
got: 10 A
